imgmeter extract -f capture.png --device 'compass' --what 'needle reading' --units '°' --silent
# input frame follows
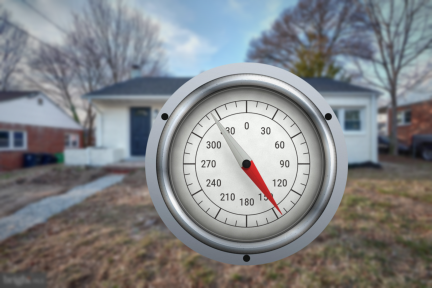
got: 145 °
